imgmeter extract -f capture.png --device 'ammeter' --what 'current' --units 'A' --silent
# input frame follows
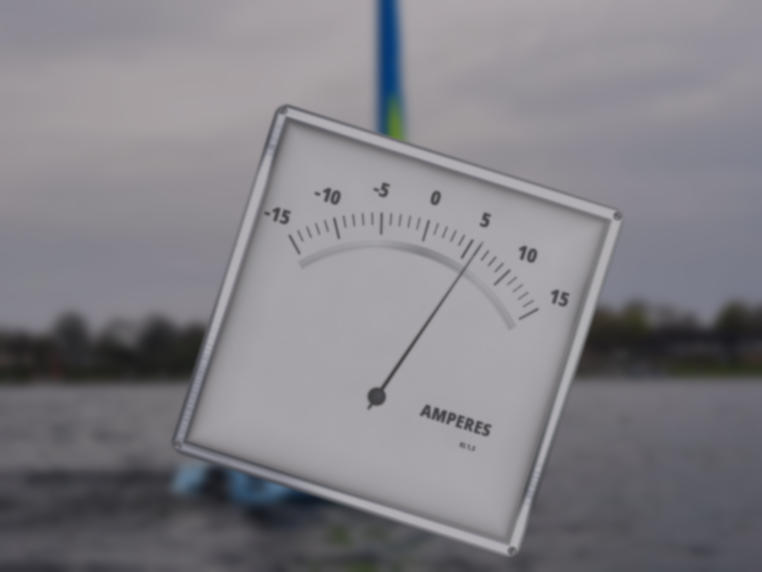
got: 6 A
